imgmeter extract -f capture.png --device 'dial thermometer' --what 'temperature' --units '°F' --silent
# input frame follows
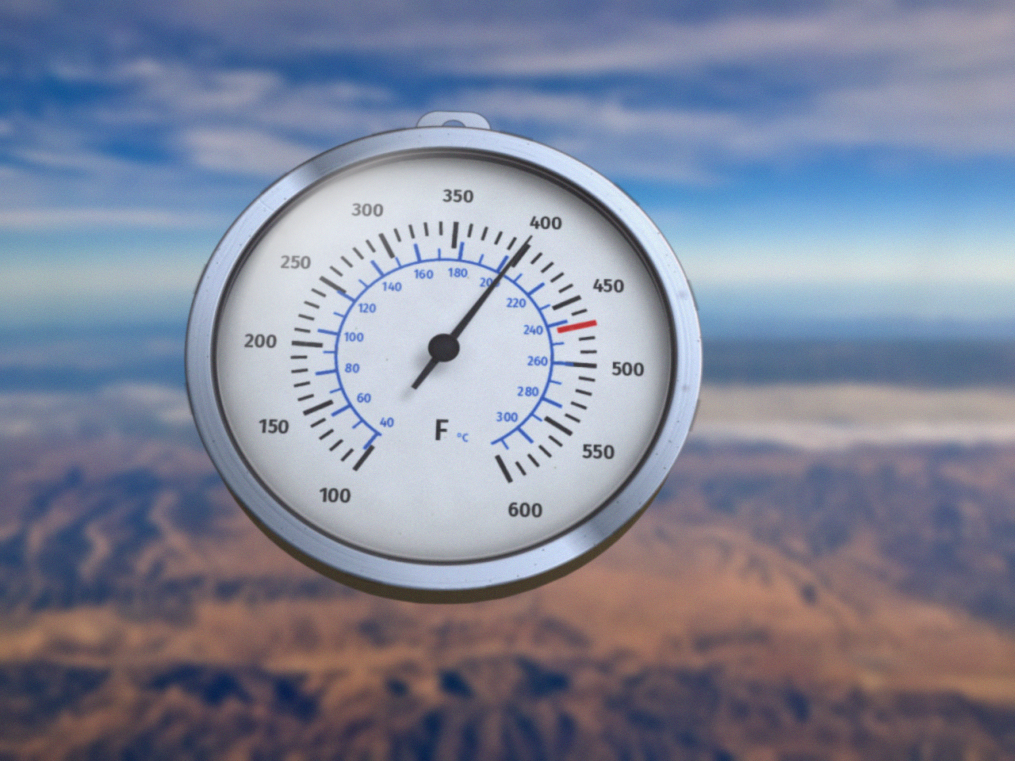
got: 400 °F
